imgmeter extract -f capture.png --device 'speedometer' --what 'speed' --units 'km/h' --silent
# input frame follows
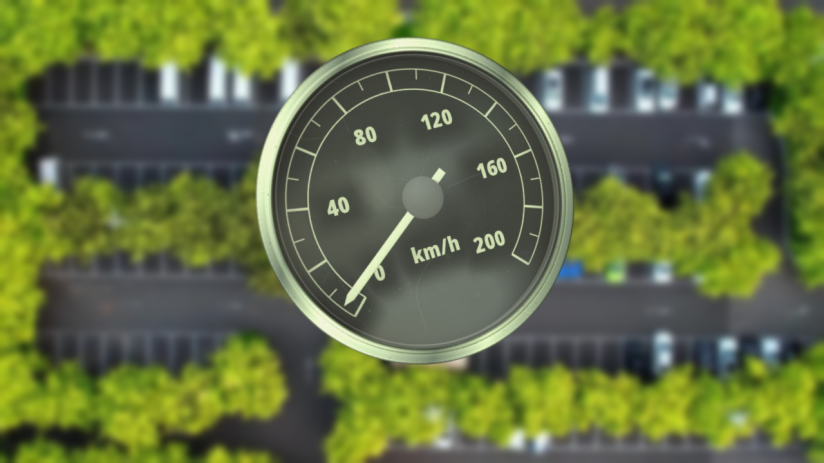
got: 5 km/h
